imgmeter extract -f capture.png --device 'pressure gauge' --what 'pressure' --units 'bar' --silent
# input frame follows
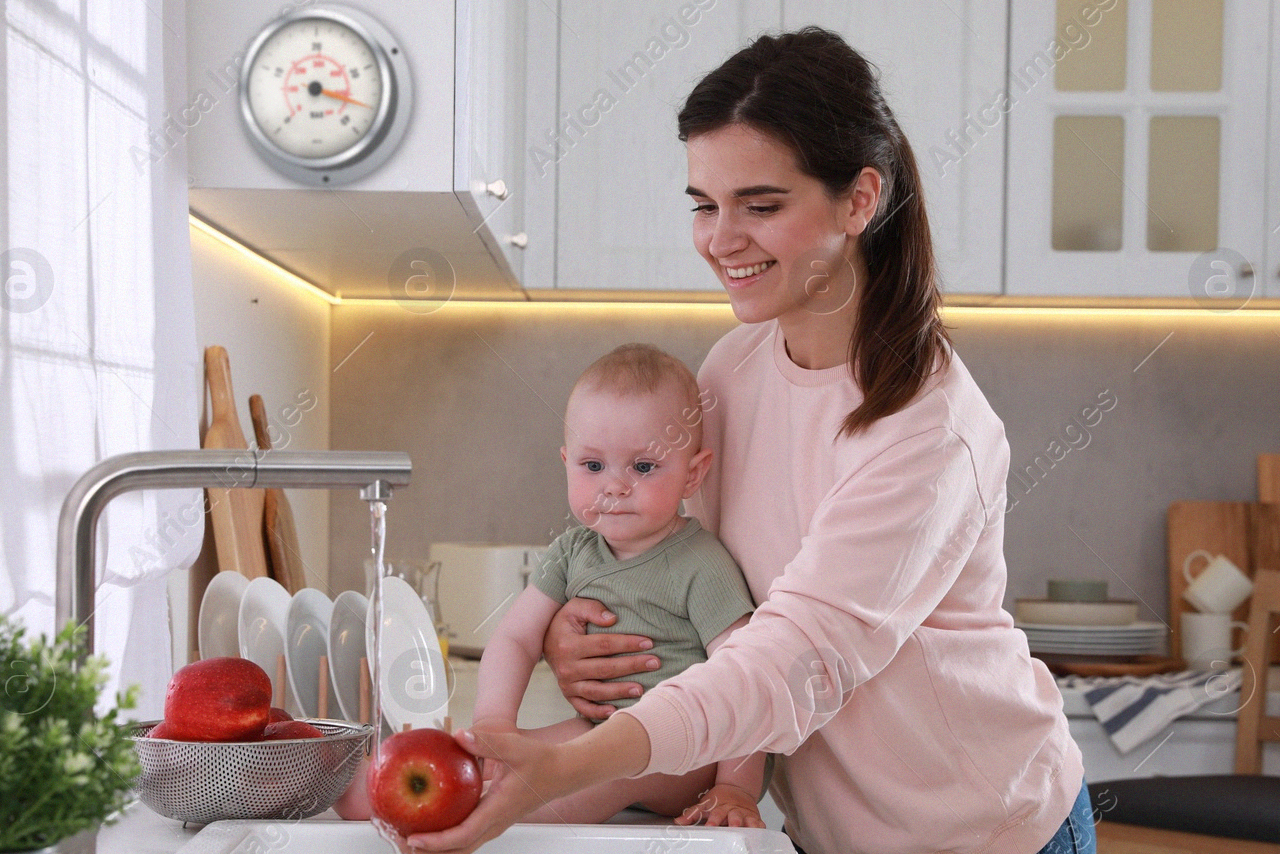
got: 36 bar
